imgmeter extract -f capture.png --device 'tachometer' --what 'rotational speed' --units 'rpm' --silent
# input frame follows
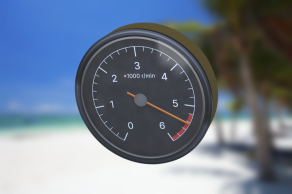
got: 5400 rpm
